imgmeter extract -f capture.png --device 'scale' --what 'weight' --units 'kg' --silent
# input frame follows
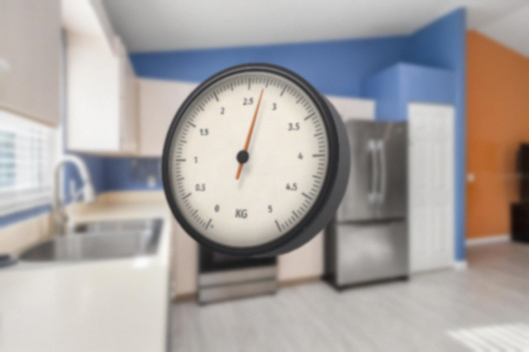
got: 2.75 kg
